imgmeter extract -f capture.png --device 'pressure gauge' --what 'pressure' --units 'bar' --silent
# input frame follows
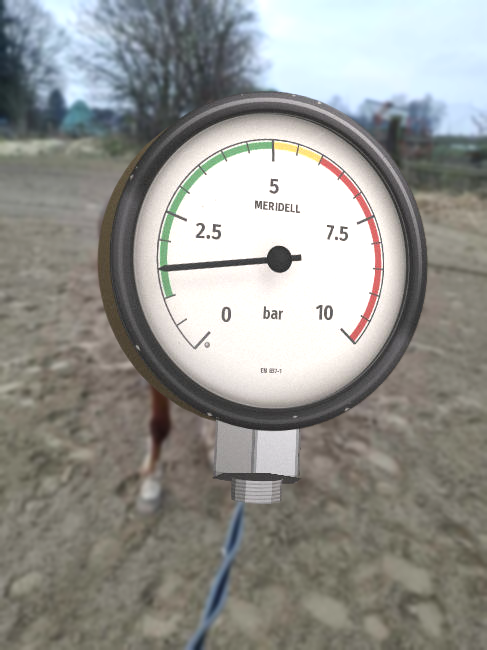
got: 1.5 bar
